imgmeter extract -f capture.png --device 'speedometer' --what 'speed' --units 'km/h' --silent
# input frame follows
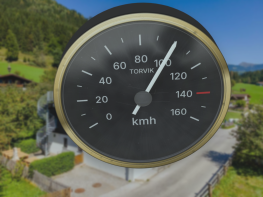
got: 100 km/h
